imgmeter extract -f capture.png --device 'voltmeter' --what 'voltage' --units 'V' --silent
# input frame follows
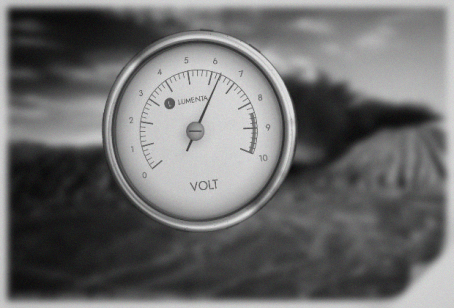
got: 6.4 V
